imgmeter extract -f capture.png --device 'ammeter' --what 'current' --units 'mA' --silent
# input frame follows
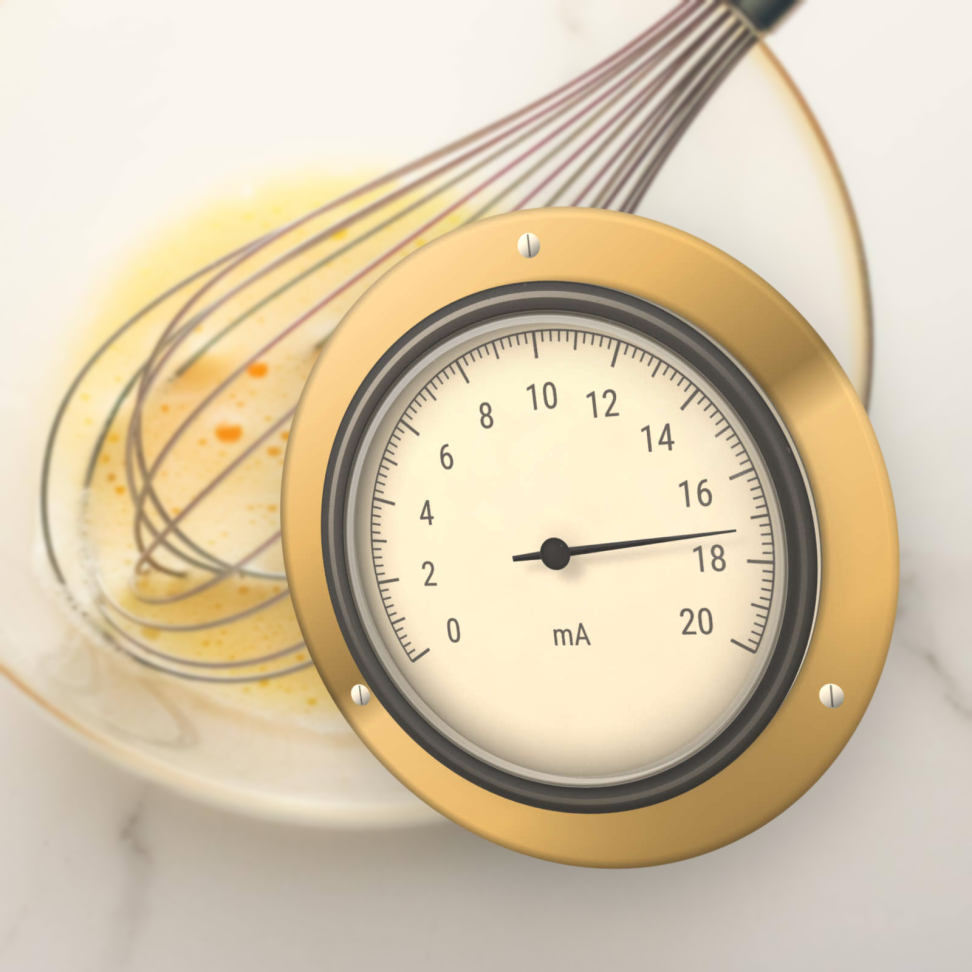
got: 17.2 mA
